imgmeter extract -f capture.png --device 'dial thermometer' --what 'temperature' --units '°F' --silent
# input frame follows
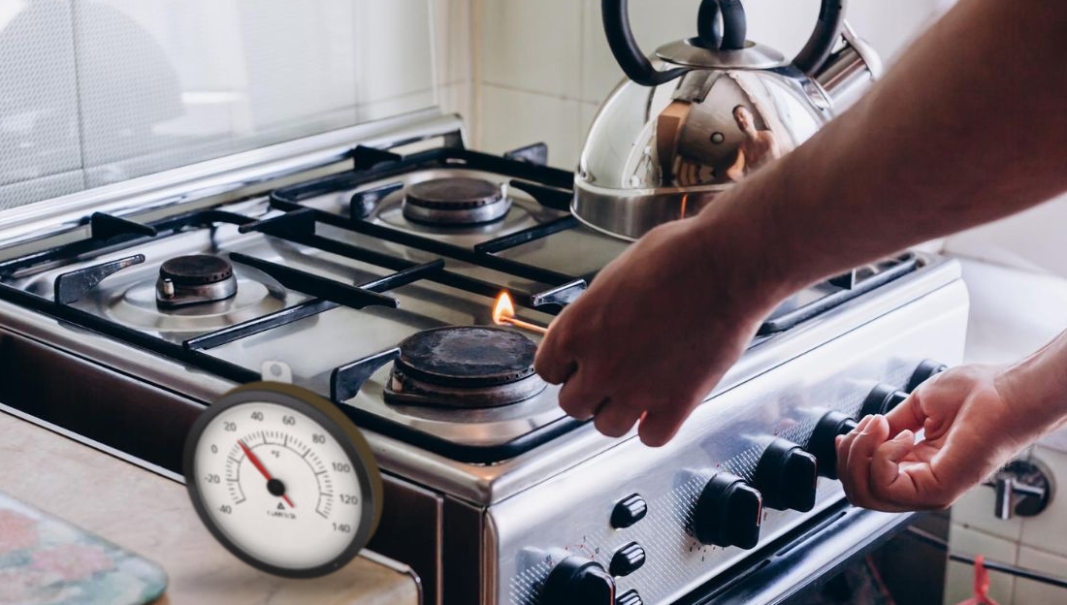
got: 20 °F
